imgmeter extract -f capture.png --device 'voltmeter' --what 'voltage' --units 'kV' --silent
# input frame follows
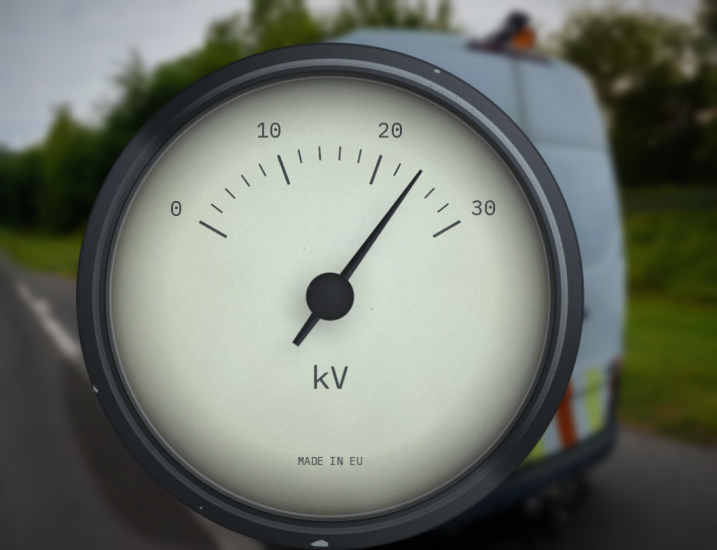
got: 24 kV
